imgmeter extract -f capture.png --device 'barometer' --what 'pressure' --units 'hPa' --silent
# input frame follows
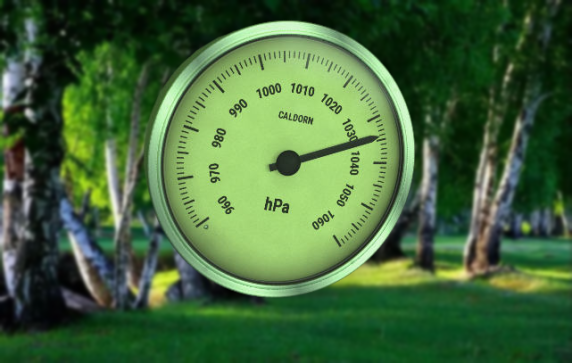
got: 1034 hPa
